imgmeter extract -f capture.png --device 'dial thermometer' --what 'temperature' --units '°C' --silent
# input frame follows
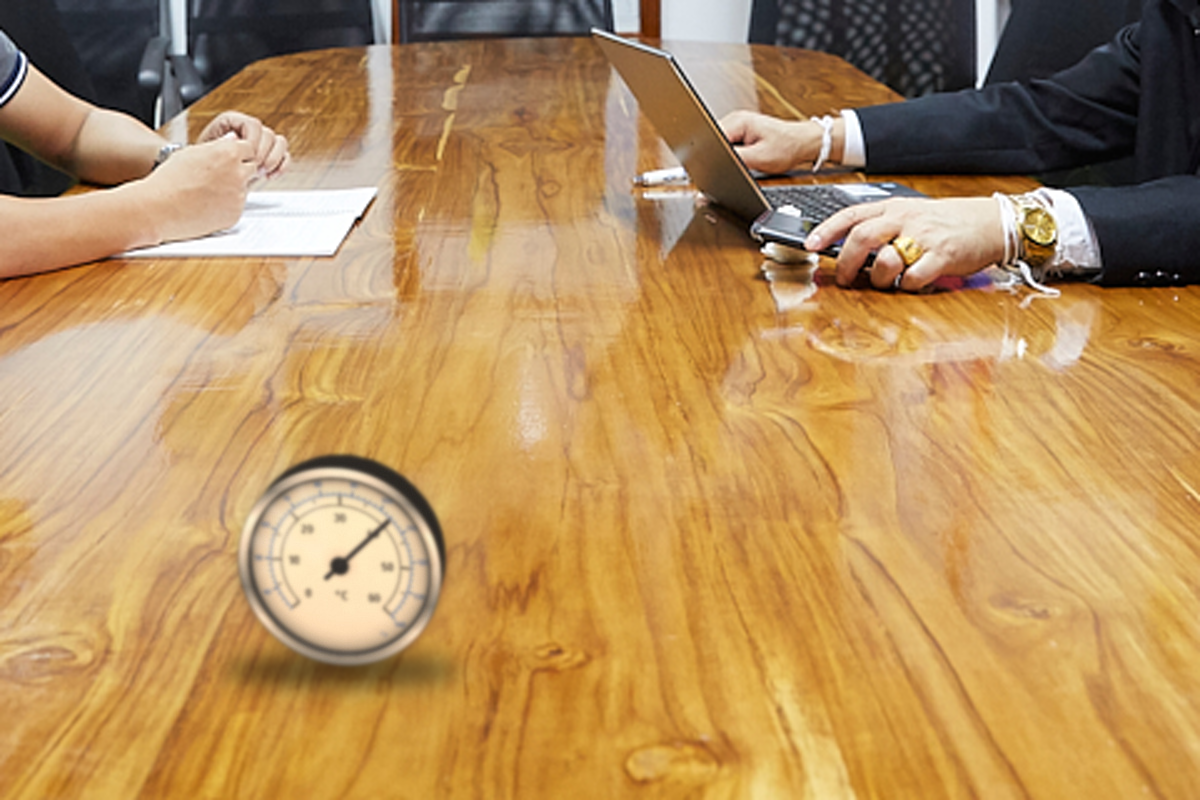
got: 40 °C
